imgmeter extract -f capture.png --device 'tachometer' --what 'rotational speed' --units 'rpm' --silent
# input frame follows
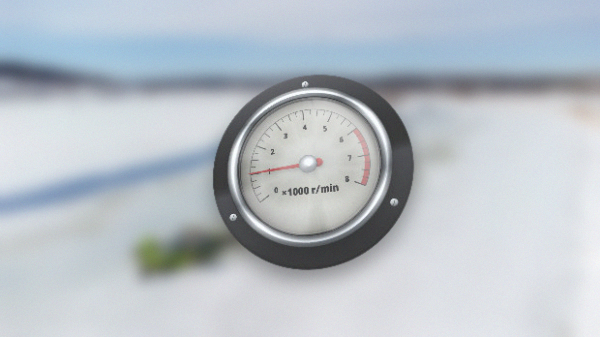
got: 1000 rpm
